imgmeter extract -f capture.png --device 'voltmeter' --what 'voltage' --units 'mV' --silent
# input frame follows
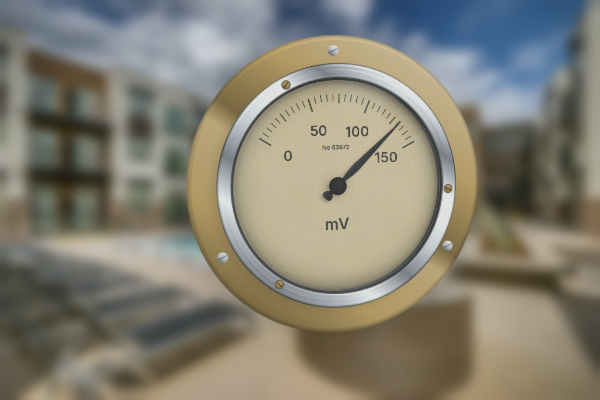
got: 130 mV
